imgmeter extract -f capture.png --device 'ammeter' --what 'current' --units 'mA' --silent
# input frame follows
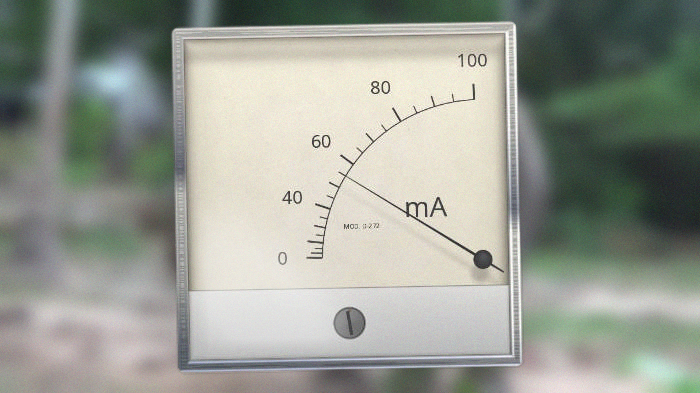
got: 55 mA
